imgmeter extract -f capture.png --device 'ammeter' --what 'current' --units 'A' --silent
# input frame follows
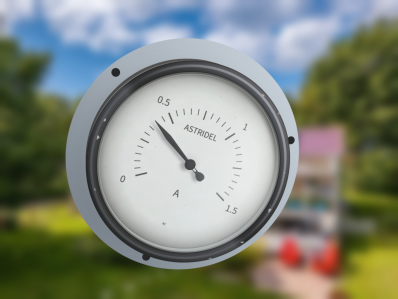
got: 0.4 A
